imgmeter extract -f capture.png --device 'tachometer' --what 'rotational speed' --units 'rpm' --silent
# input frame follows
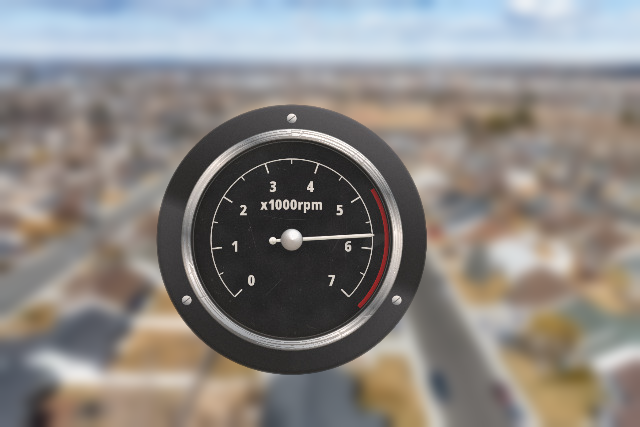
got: 5750 rpm
